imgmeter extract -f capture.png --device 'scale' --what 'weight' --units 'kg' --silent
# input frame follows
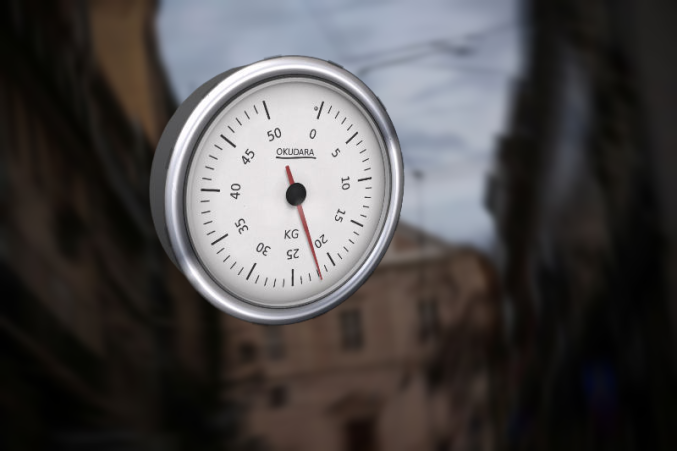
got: 22 kg
